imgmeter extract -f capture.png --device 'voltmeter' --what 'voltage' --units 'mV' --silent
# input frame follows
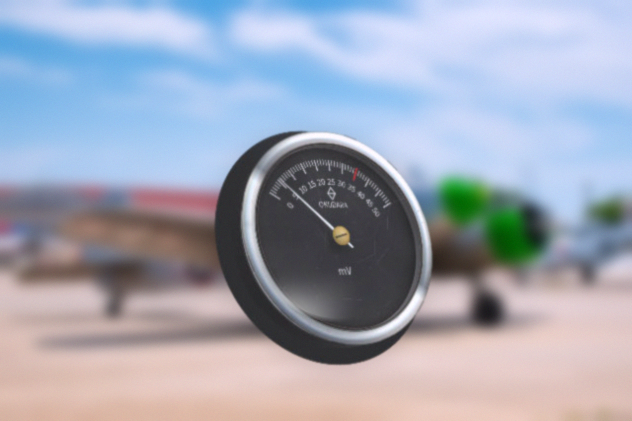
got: 5 mV
